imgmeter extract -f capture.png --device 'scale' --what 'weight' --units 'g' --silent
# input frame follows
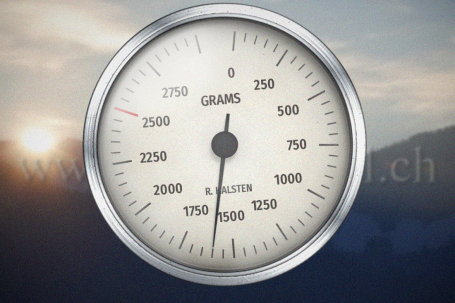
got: 1600 g
